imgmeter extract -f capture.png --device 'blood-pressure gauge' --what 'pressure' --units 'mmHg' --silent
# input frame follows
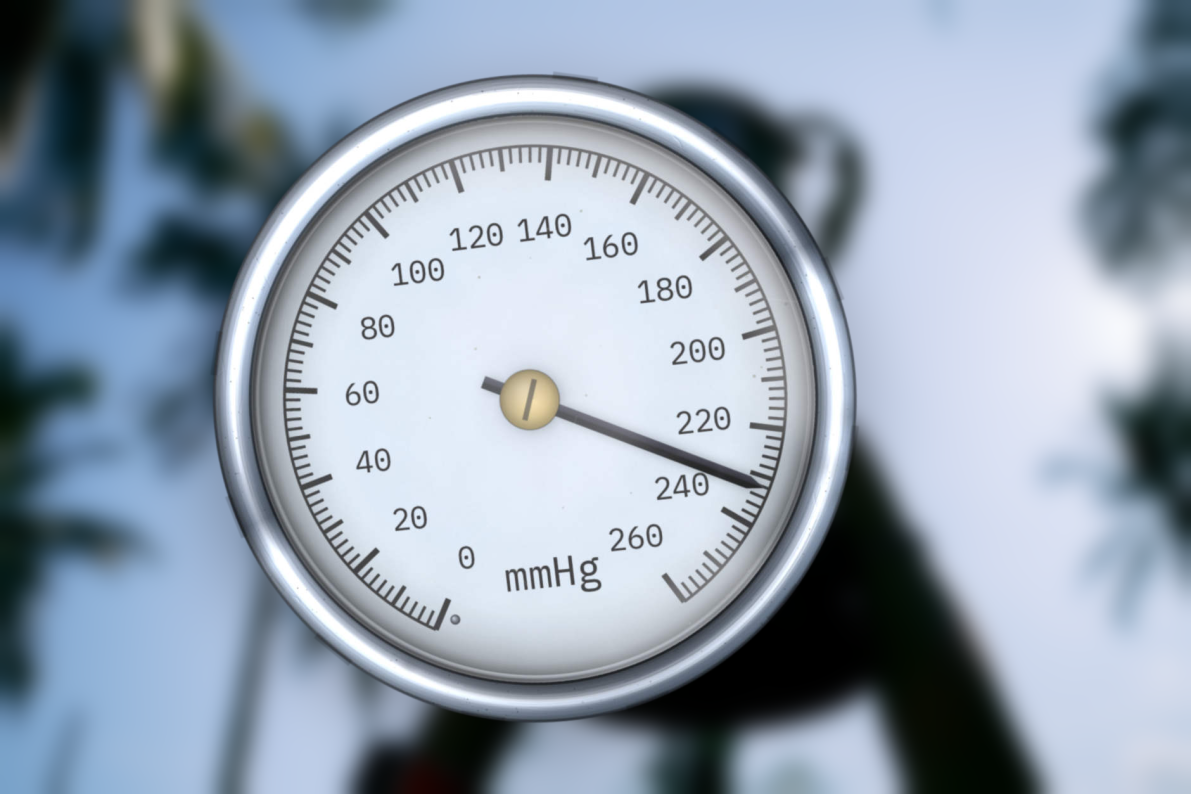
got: 232 mmHg
